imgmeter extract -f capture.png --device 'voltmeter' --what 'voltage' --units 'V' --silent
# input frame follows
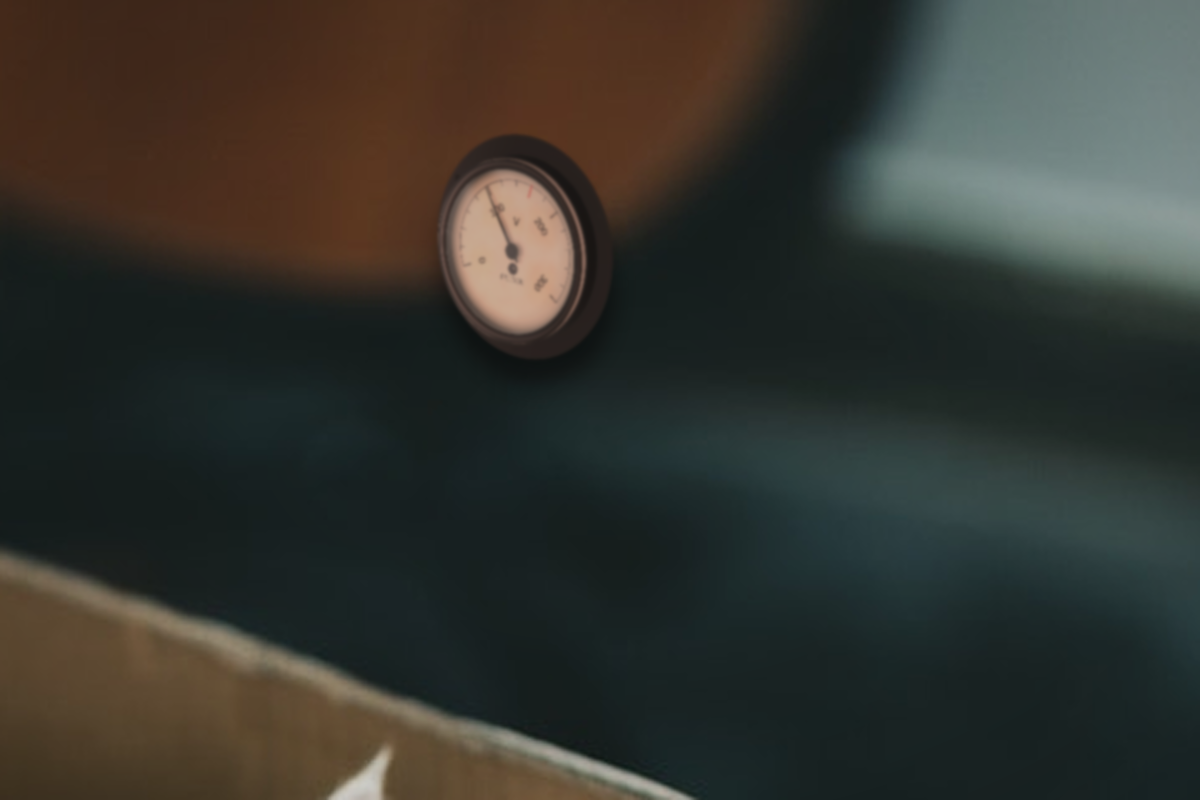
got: 100 V
